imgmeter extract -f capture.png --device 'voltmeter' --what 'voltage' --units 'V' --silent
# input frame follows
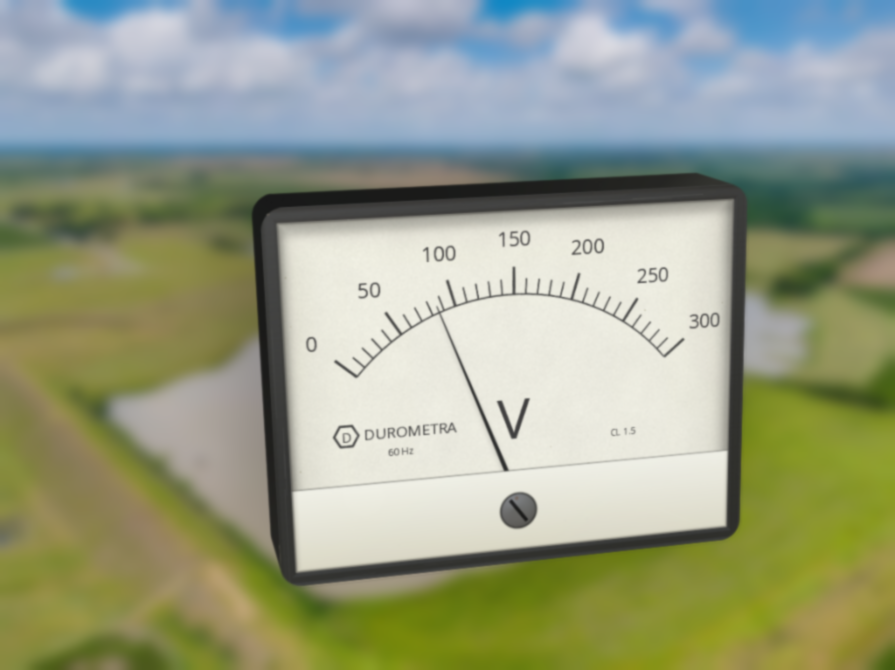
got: 85 V
